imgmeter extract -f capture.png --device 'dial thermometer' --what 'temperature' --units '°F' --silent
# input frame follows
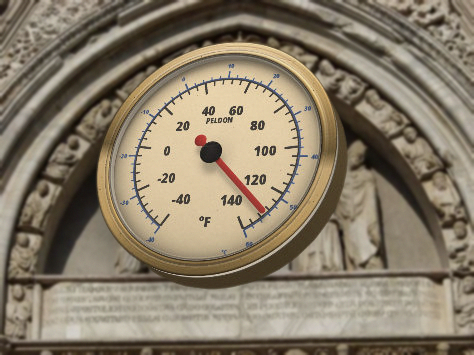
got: 130 °F
